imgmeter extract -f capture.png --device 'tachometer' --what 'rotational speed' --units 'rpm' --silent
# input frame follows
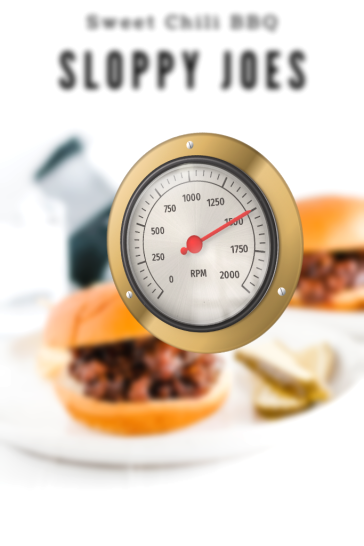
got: 1500 rpm
